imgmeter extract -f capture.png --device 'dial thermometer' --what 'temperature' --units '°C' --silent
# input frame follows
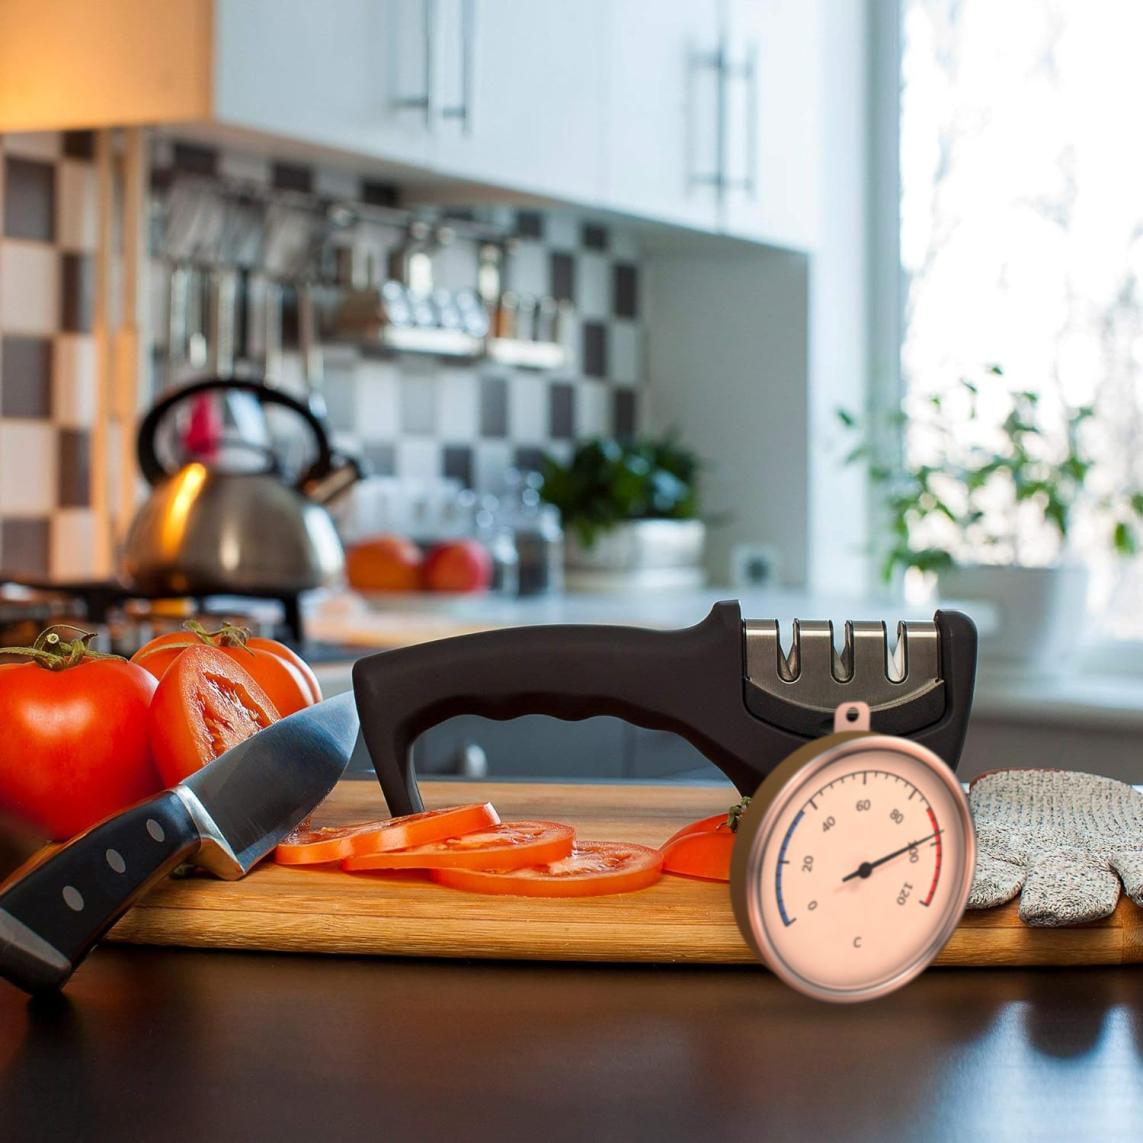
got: 96 °C
